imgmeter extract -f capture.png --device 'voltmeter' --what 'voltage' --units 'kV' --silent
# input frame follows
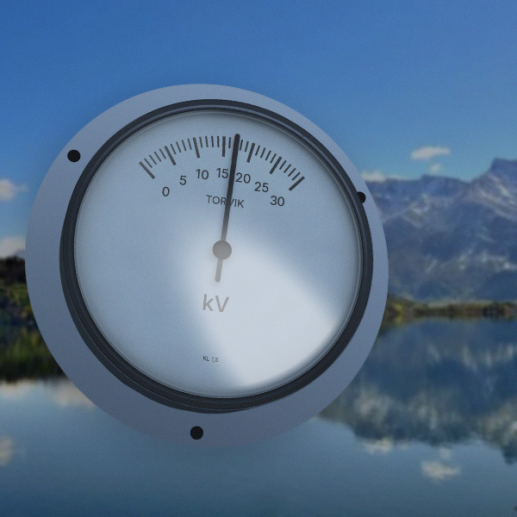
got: 17 kV
